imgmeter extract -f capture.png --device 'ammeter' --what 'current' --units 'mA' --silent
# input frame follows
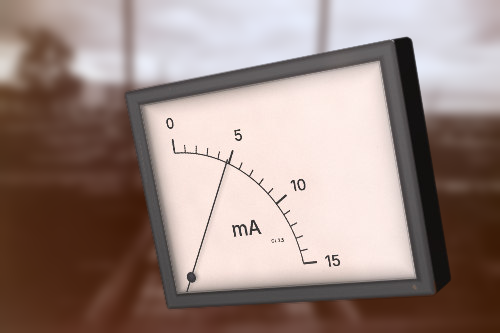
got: 5 mA
